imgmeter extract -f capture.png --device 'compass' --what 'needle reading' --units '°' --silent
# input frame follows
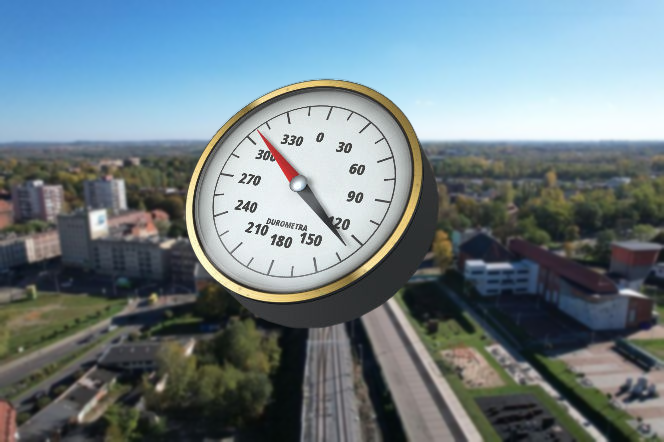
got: 307.5 °
